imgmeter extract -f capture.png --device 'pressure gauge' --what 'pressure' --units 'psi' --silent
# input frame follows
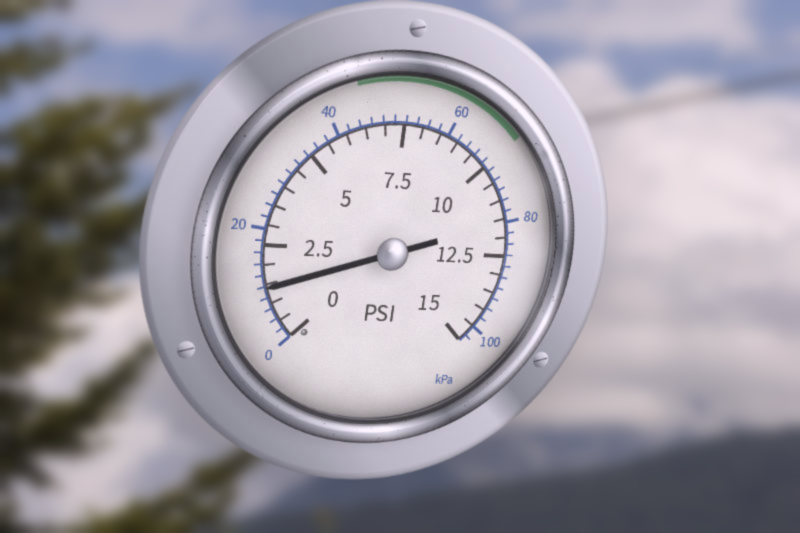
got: 1.5 psi
